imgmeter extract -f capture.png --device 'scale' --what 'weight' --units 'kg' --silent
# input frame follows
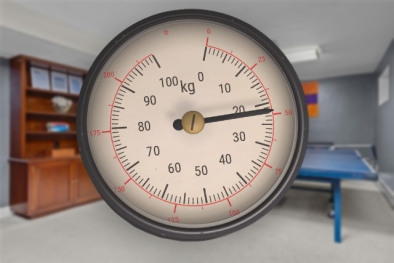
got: 22 kg
